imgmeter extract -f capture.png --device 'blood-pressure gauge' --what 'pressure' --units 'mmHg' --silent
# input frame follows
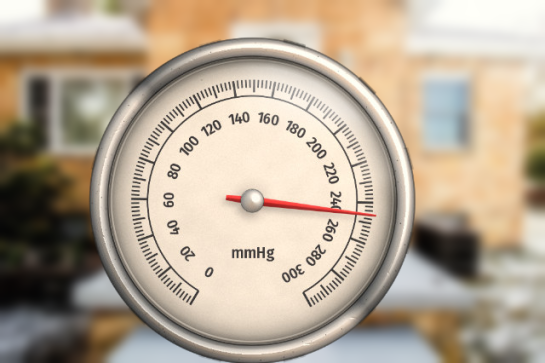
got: 246 mmHg
